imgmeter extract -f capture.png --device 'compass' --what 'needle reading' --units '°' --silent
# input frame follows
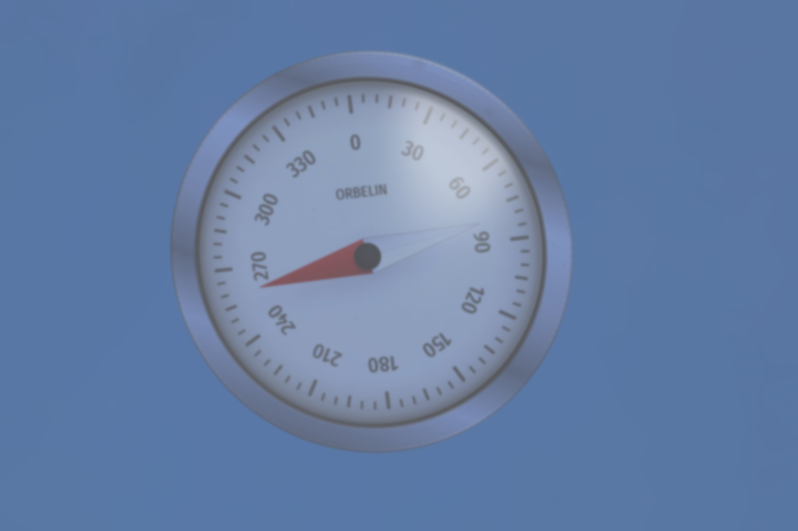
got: 260 °
